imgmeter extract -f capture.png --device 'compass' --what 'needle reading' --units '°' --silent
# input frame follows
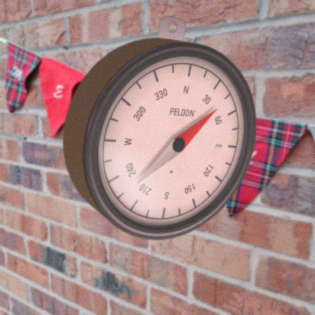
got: 45 °
